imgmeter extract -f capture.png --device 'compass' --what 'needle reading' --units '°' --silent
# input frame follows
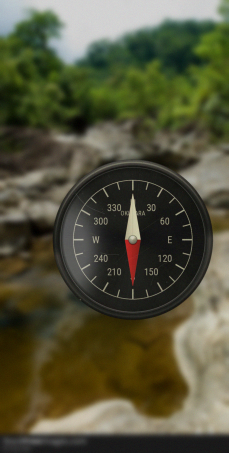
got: 180 °
